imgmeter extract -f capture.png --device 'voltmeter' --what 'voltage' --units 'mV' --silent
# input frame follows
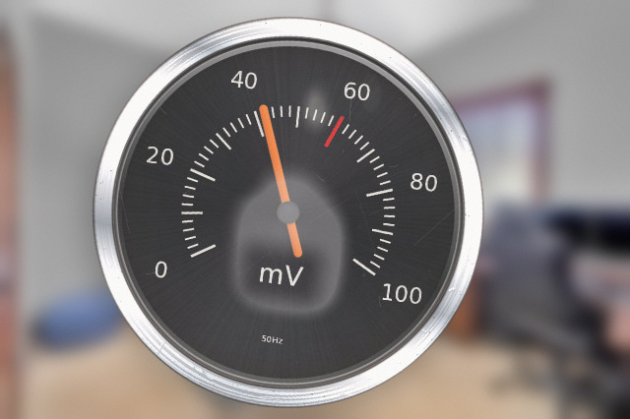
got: 42 mV
